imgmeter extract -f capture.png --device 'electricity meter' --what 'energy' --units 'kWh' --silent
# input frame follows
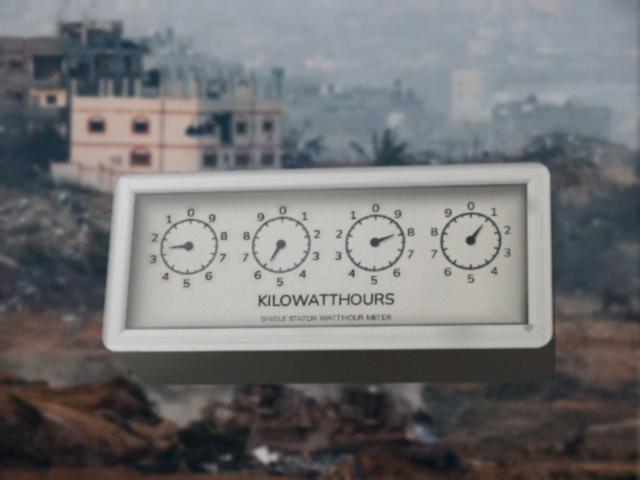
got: 2581 kWh
